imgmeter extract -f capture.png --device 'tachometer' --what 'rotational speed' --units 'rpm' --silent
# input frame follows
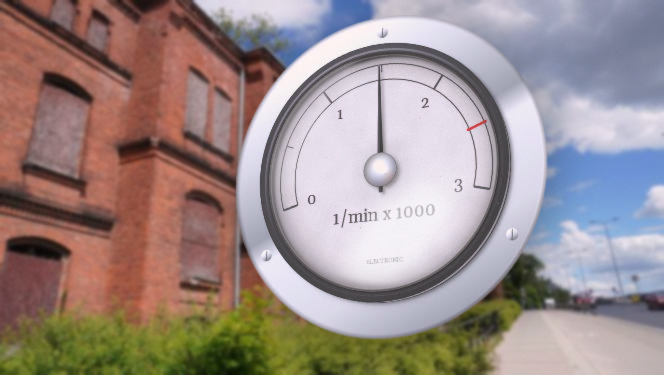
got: 1500 rpm
